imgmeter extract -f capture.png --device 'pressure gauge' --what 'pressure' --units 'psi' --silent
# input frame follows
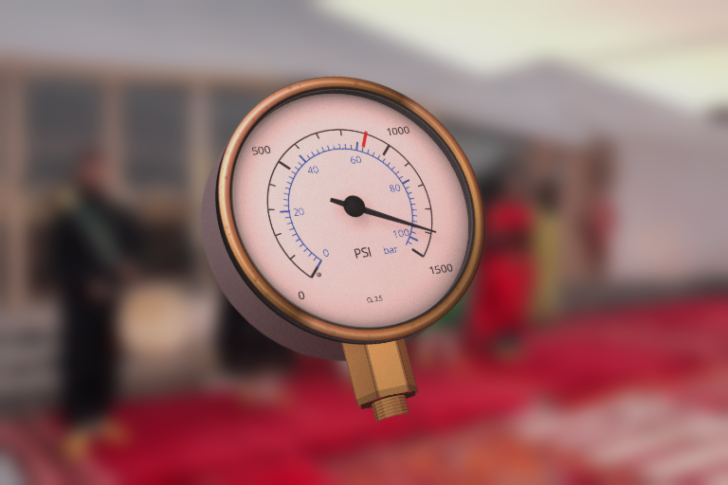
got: 1400 psi
